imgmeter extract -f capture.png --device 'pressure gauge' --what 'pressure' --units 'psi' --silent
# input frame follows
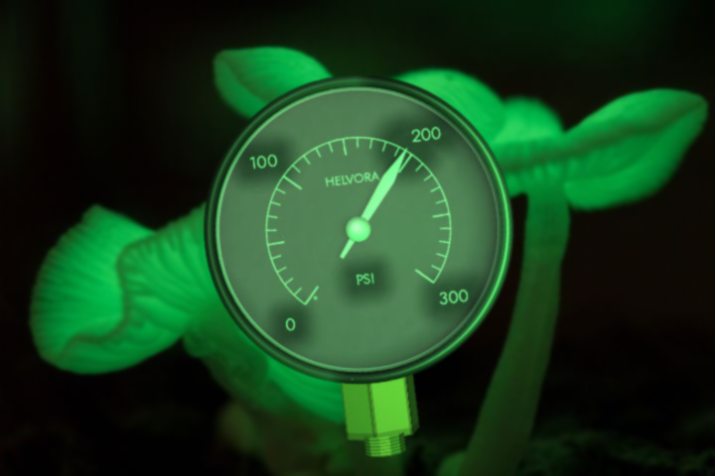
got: 195 psi
